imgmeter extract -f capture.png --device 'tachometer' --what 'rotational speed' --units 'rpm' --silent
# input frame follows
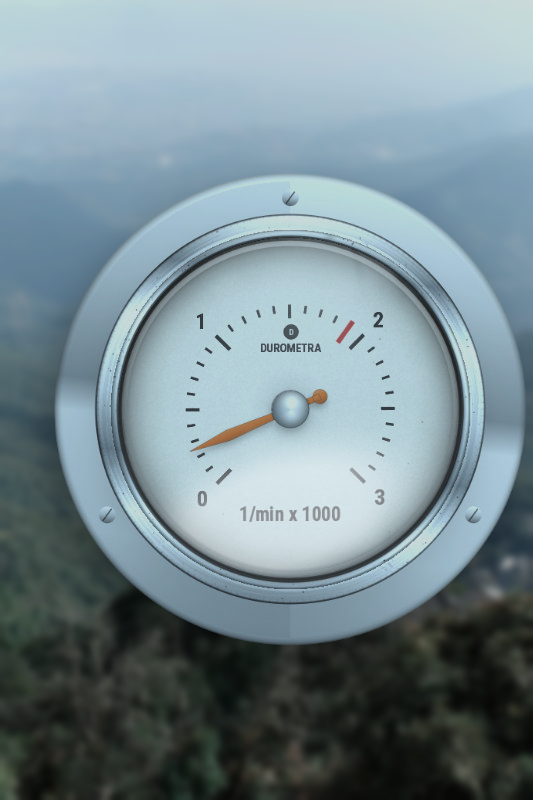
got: 250 rpm
